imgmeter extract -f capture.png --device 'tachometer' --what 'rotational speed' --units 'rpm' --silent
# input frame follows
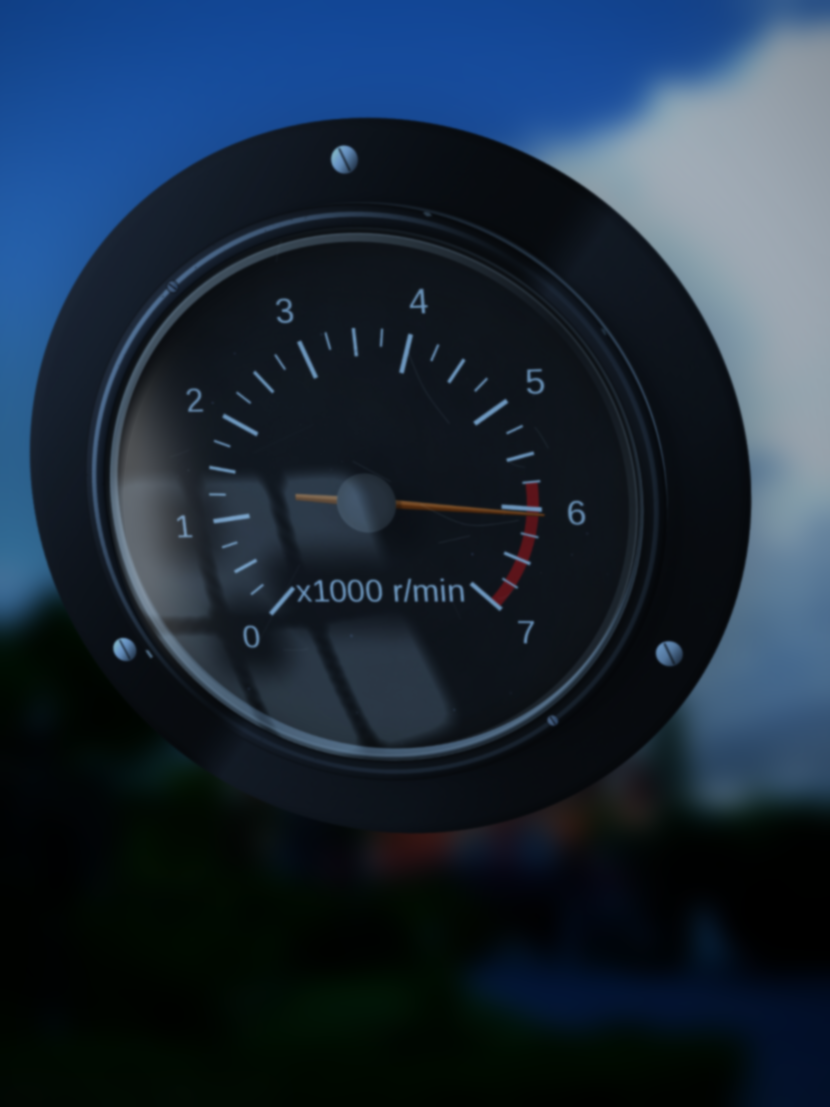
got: 6000 rpm
